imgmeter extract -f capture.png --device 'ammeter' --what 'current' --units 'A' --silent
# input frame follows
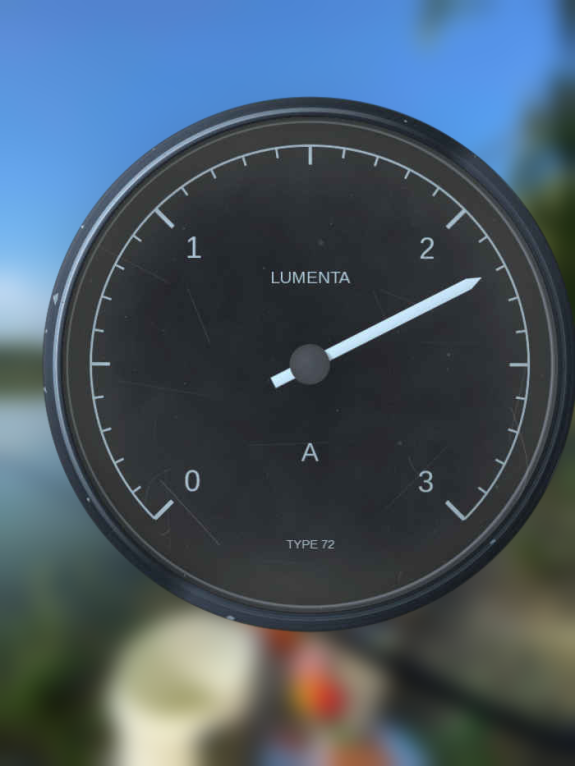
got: 2.2 A
